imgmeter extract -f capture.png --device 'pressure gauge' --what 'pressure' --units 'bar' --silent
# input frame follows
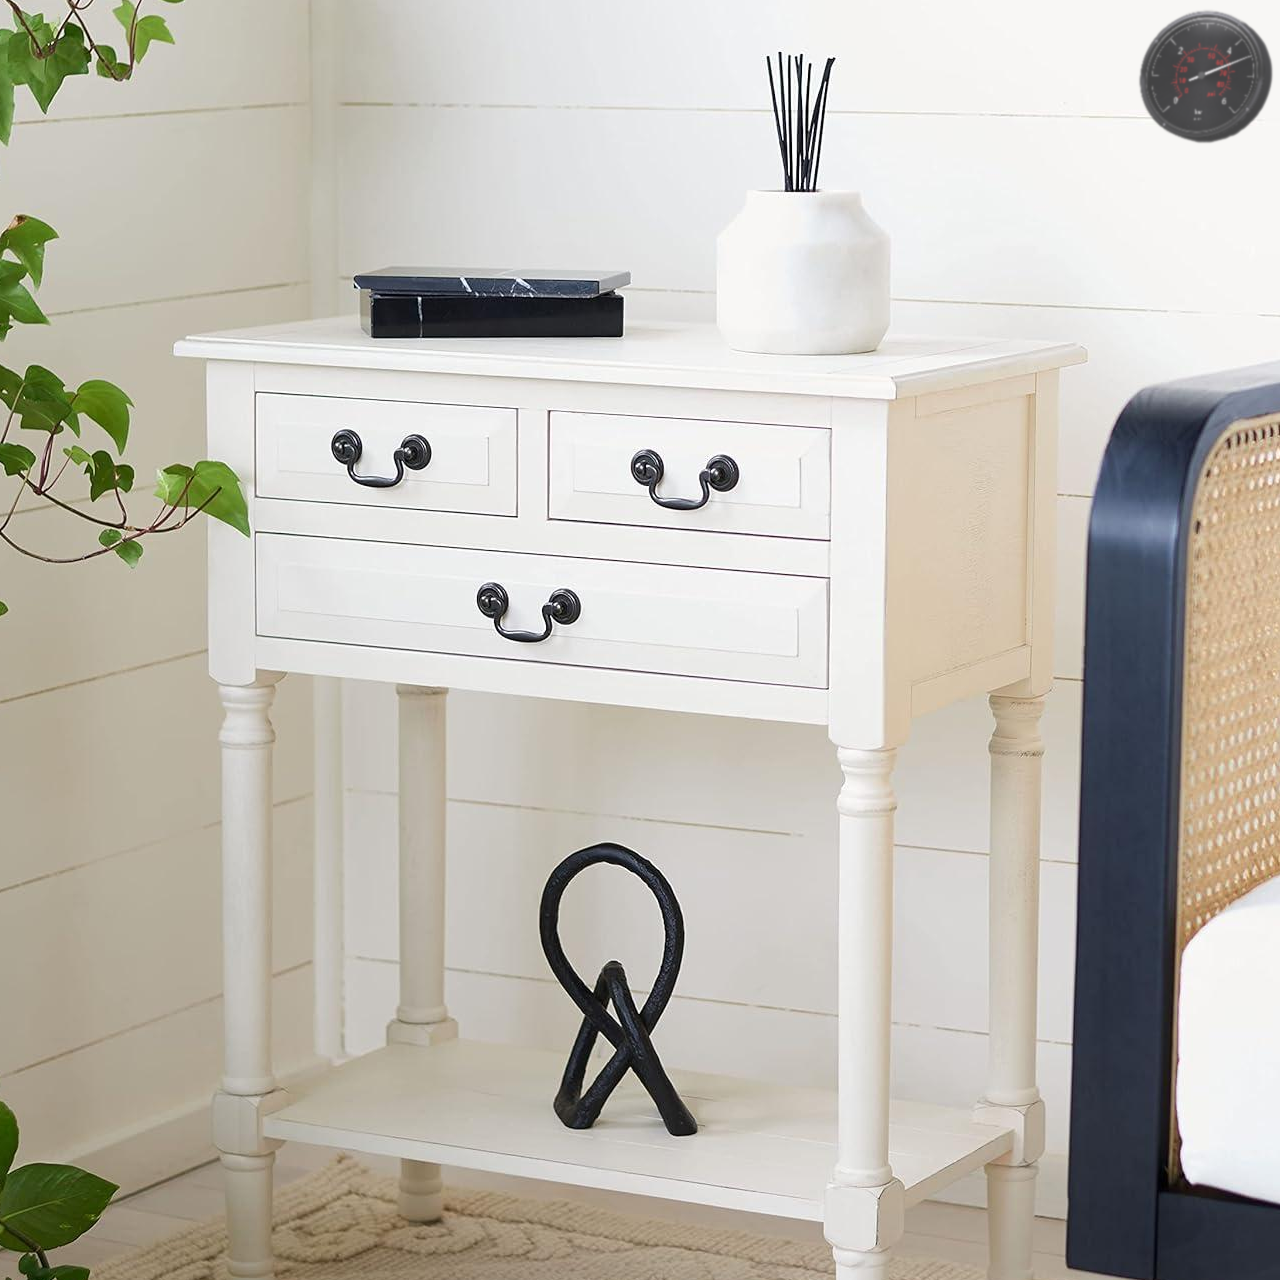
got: 4.5 bar
